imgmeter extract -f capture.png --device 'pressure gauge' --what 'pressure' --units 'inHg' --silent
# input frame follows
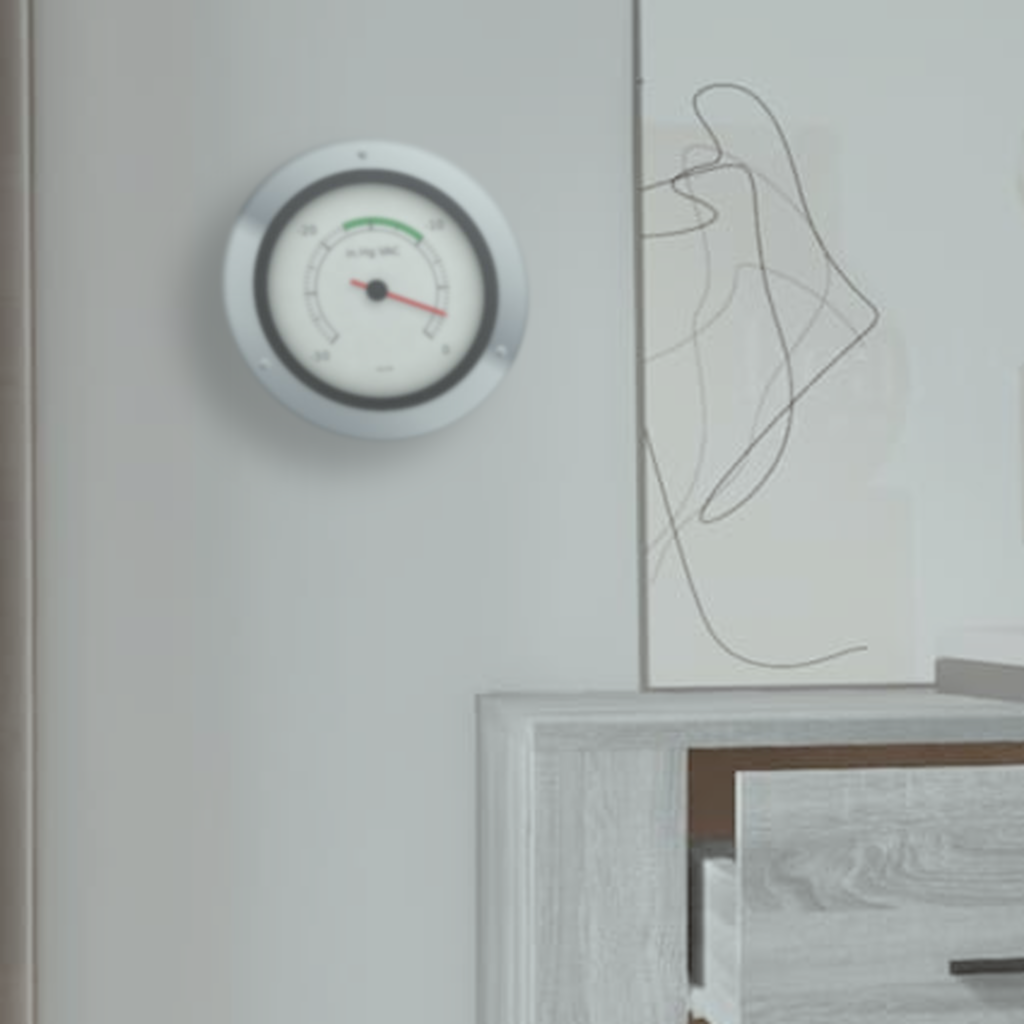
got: -2.5 inHg
